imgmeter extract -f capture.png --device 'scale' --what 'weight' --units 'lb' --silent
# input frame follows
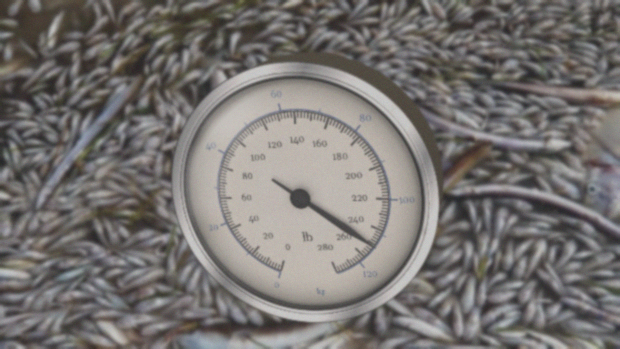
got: 250 lb
